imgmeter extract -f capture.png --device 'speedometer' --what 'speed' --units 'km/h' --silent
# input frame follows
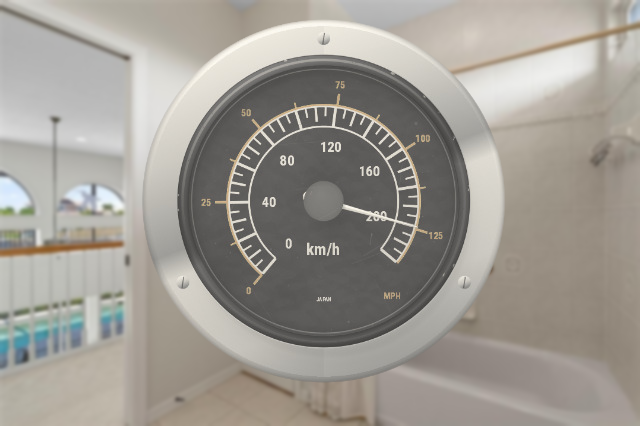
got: 200 km/h
